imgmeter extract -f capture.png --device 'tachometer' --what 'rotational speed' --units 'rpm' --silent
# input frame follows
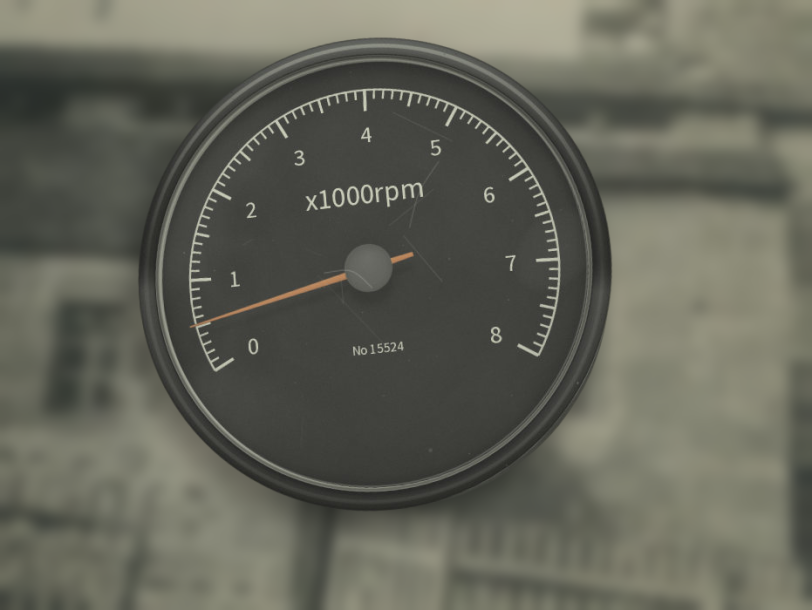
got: 500 rpm
